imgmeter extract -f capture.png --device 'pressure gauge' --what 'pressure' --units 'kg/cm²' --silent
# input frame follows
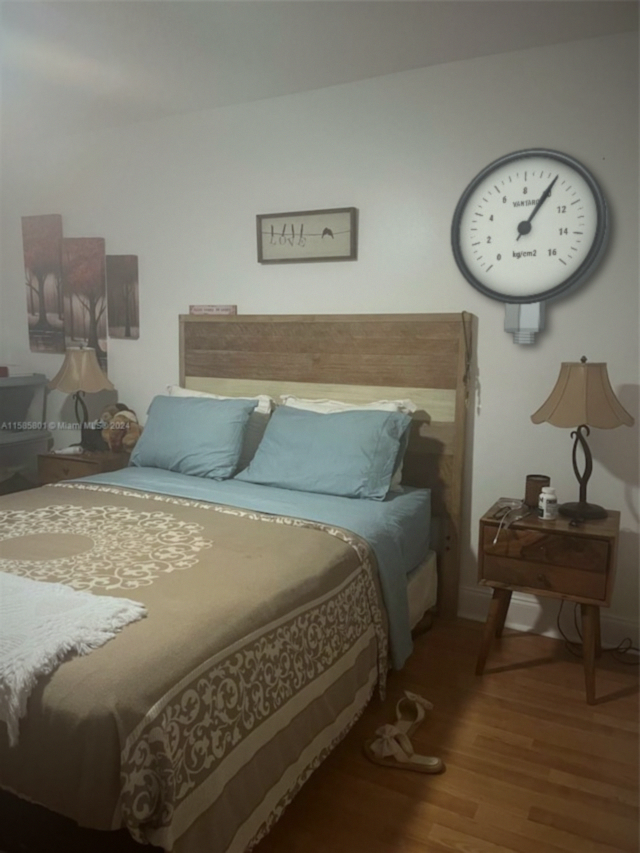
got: 10 kg/cm²
